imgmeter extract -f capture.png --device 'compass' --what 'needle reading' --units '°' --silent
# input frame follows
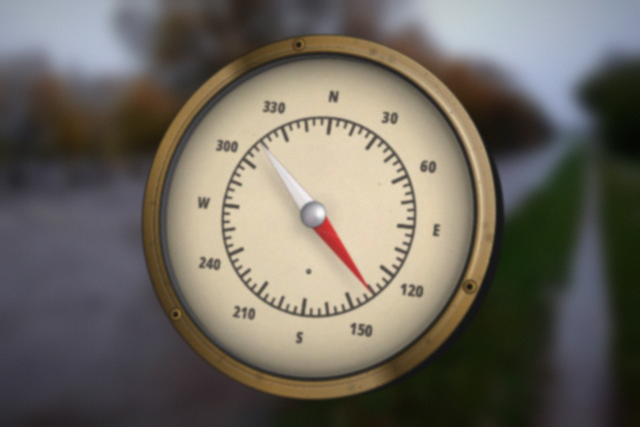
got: 135 °
